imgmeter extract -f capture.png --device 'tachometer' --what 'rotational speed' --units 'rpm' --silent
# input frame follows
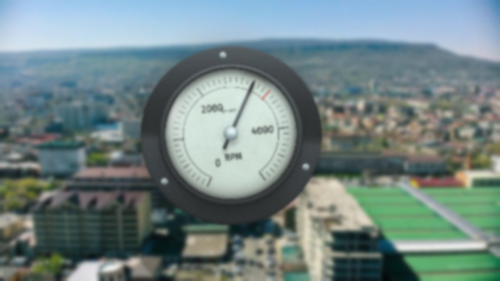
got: 3000 rpm
